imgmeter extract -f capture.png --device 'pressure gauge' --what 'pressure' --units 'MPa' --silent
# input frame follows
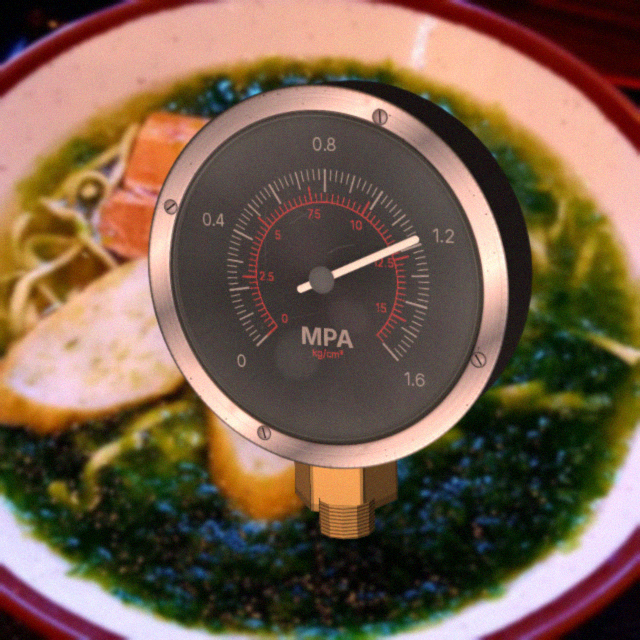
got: 1.18 MPa
